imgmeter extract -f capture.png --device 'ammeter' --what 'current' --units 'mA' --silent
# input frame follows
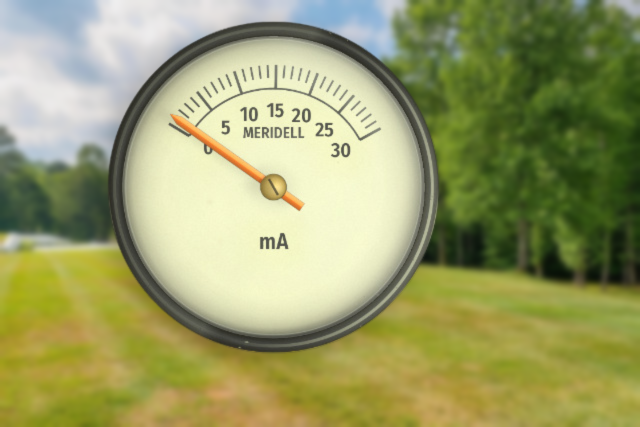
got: 1 mA
